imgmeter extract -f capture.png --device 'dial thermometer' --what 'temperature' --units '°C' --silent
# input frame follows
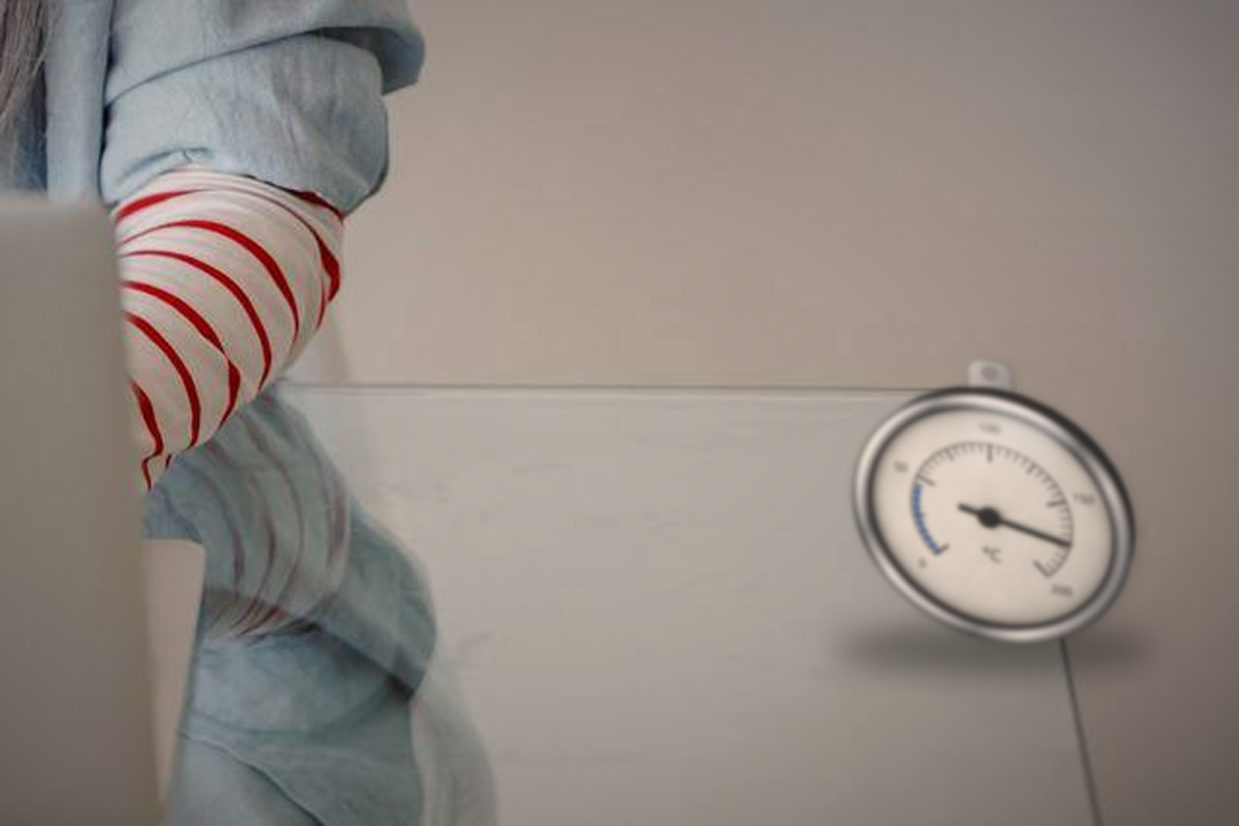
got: 175 °C
